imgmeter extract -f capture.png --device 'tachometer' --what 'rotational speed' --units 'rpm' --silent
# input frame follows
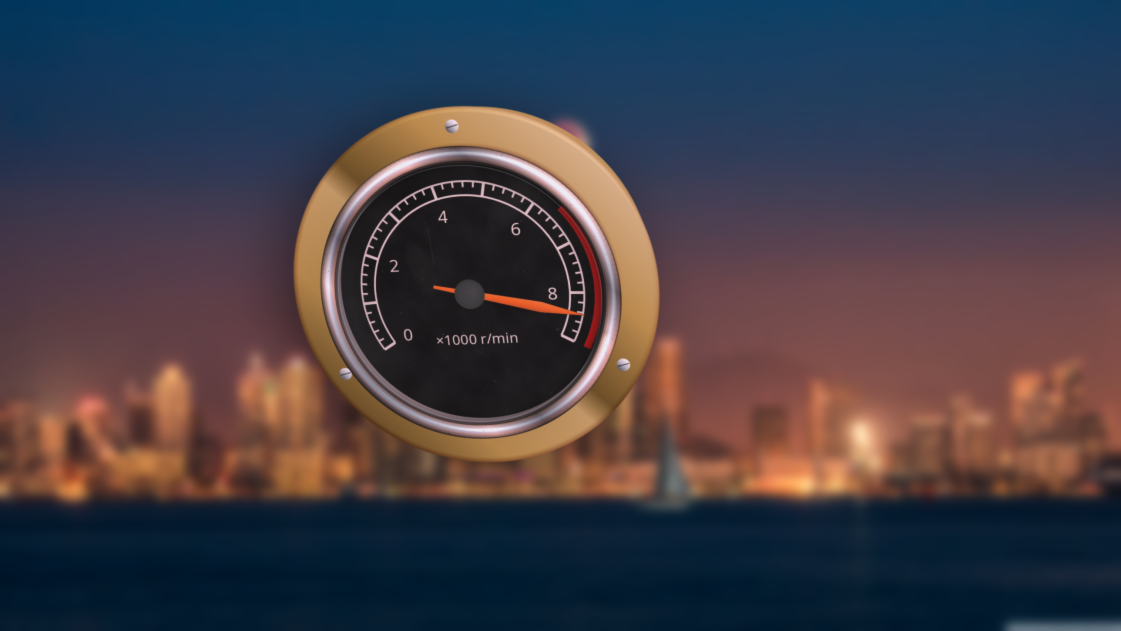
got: 8400 rpm
